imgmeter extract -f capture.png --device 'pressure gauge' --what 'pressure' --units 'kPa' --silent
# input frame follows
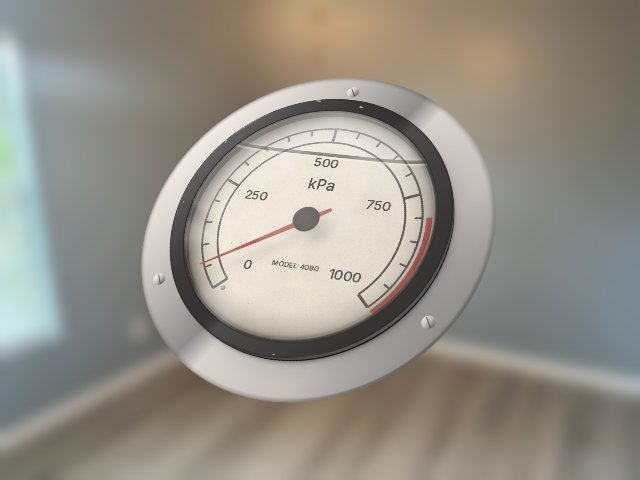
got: 50 kPa
